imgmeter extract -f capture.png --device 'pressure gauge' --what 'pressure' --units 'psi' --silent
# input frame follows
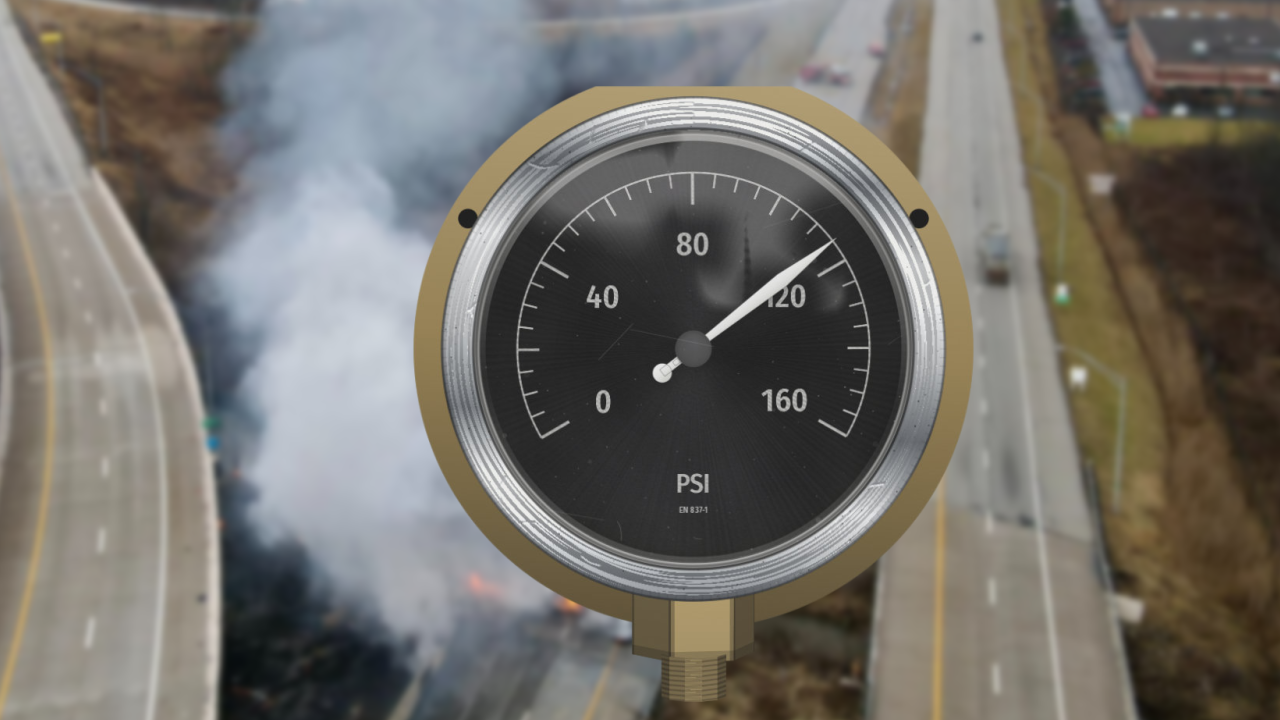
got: 115 psi
